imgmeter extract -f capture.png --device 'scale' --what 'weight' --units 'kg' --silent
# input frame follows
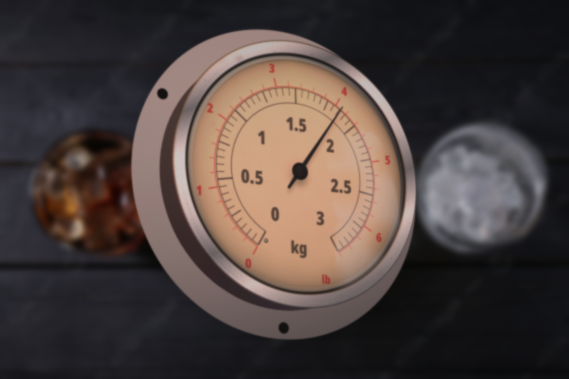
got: 1.85 kg
